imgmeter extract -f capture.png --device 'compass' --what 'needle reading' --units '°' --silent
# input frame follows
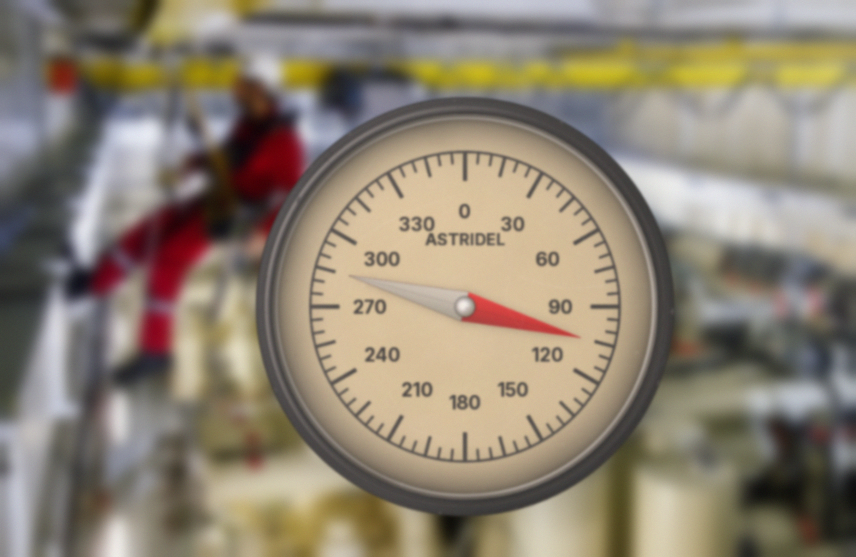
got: 105 °
